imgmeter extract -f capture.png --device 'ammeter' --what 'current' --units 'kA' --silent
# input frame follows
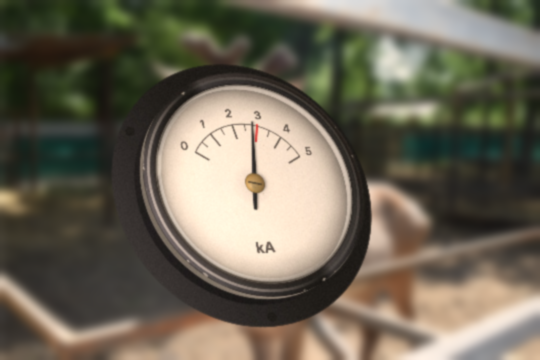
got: 2.75 kA
